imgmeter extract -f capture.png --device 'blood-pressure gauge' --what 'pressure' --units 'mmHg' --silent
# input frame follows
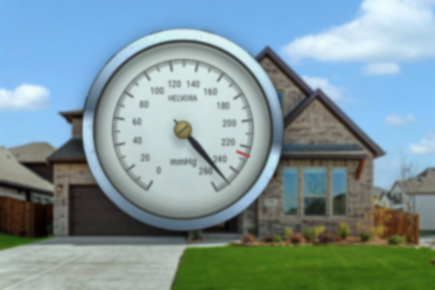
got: 250 mmHg
